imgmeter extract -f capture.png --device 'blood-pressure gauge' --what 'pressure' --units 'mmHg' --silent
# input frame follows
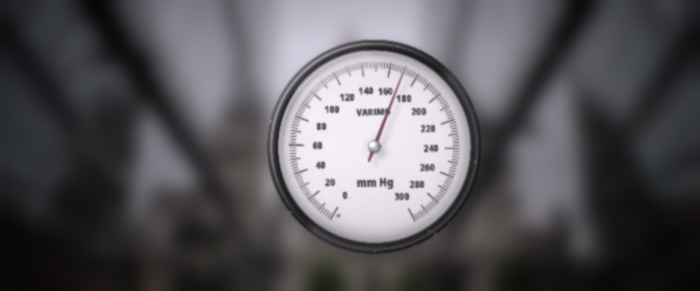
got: 170 mmHg
